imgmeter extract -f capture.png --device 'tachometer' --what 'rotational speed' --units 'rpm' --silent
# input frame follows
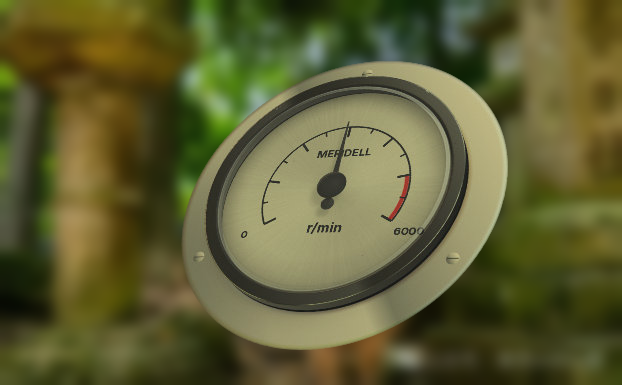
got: 3000 rpm
